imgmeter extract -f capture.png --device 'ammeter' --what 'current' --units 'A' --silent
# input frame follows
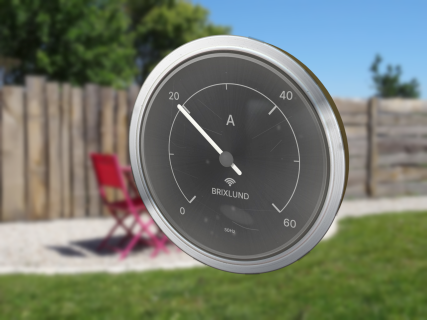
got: 20 A
